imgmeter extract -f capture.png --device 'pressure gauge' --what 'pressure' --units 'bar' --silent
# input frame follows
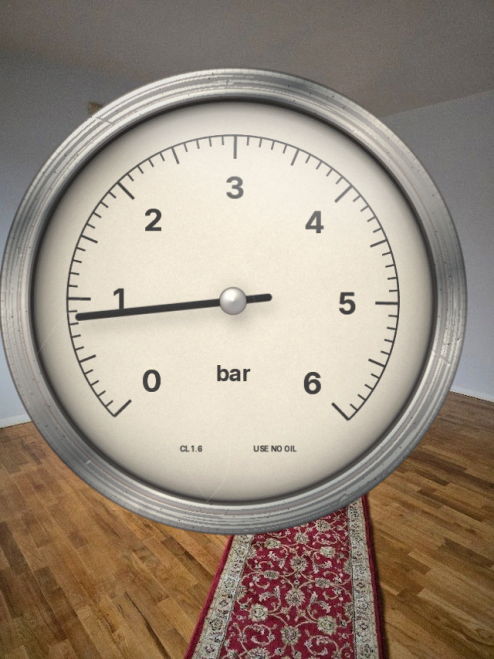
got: 0.85 bar
